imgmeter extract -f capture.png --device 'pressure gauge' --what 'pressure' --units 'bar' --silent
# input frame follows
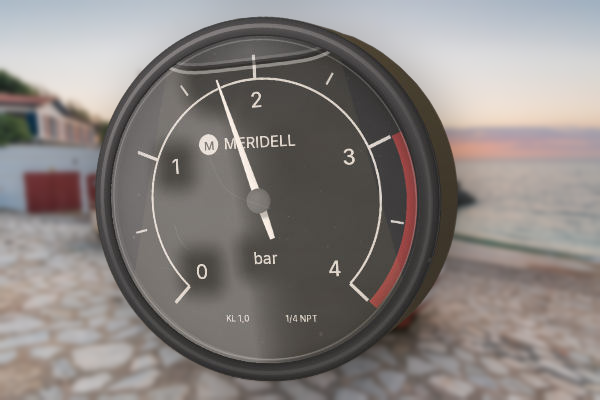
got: 1.75 bar
